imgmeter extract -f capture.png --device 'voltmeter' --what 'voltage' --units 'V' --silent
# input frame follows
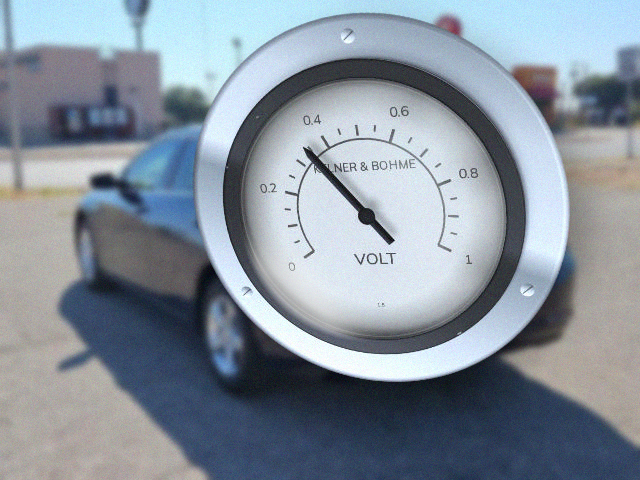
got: 0.35 V
